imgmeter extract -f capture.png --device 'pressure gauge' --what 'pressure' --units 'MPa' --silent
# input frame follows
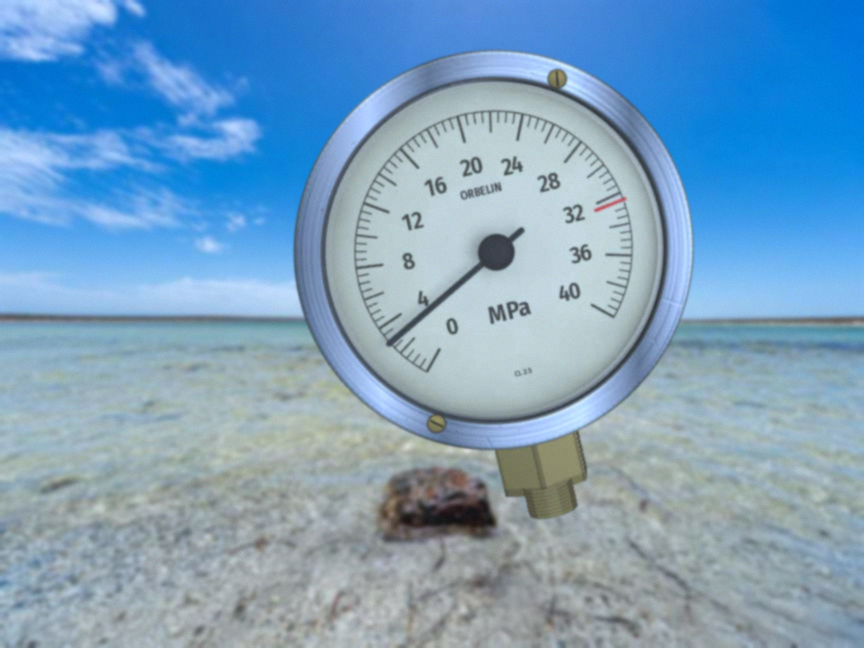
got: 3 MPa
